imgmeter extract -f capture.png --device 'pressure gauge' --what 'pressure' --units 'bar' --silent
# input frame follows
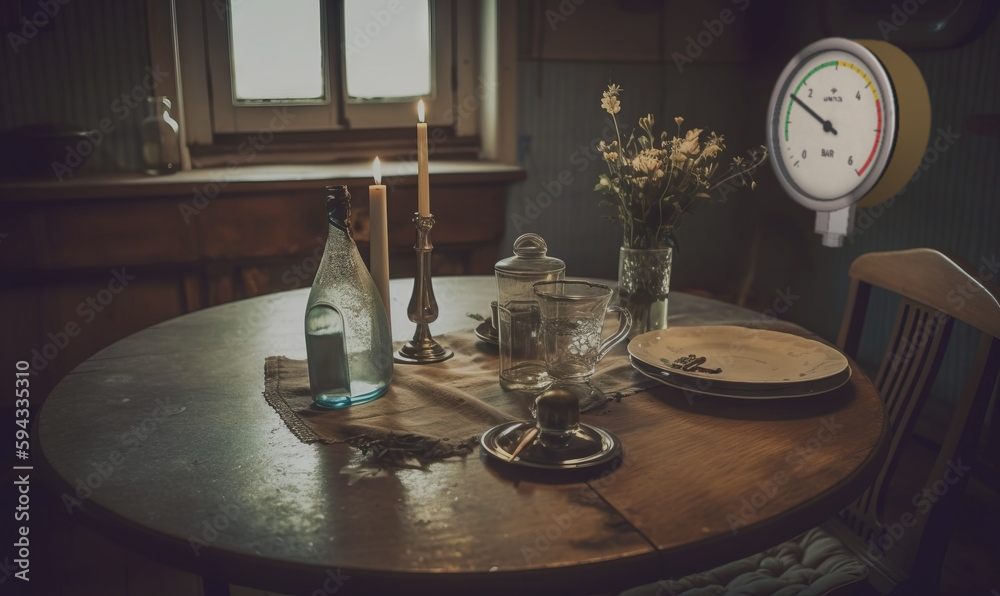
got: 1.6 bar
